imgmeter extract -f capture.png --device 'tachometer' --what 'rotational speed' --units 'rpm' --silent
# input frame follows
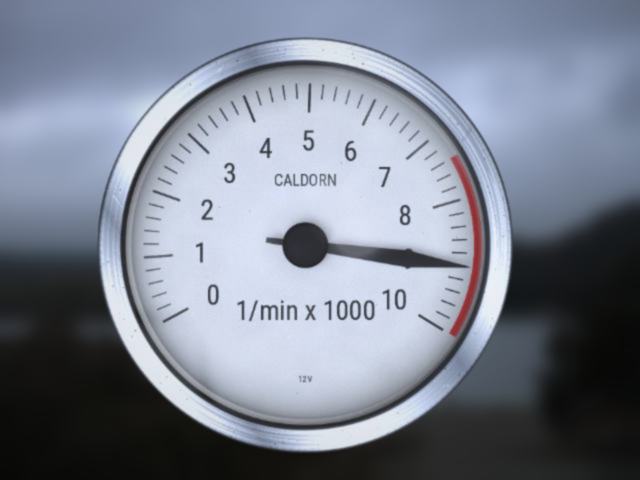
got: 9000 rpm
